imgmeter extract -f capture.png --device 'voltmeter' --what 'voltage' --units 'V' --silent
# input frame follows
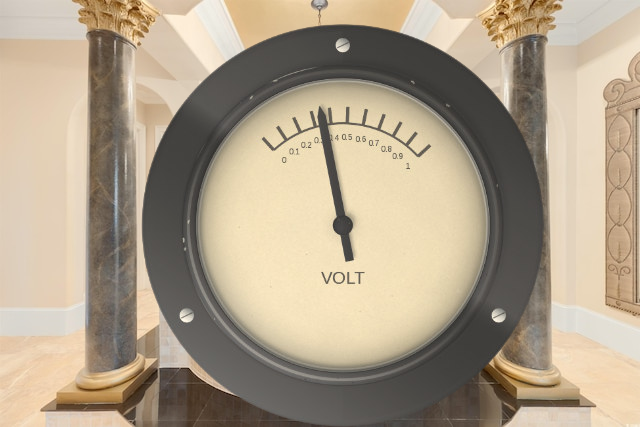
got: 0.35 V
